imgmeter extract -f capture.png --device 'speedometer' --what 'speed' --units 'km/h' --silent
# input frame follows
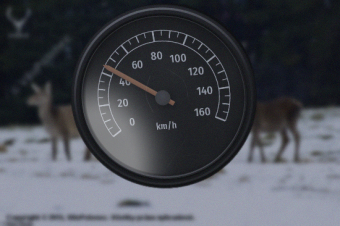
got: 45 km/h
